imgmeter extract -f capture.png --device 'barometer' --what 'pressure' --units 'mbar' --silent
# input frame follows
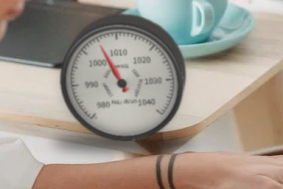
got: 1005 mbar
